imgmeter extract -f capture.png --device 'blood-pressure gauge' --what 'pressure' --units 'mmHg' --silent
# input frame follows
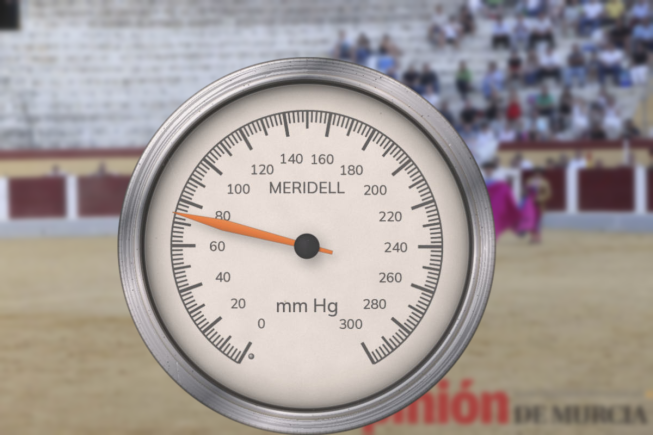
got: 74 mmHg
